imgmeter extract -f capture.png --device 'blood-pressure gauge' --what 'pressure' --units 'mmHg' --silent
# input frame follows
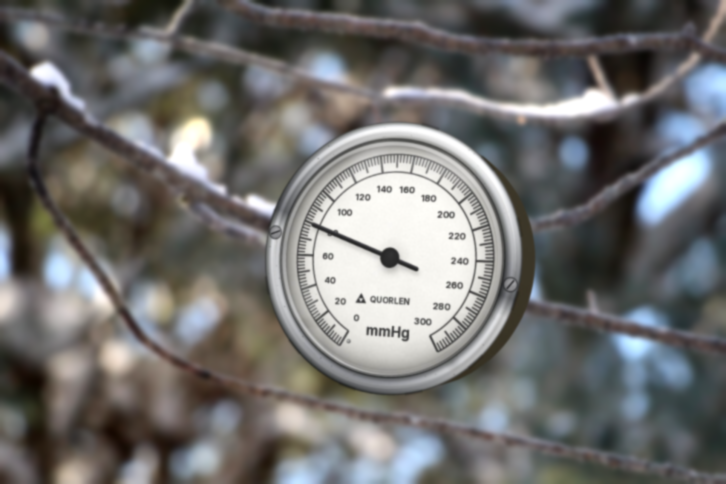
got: 80 mmHg
